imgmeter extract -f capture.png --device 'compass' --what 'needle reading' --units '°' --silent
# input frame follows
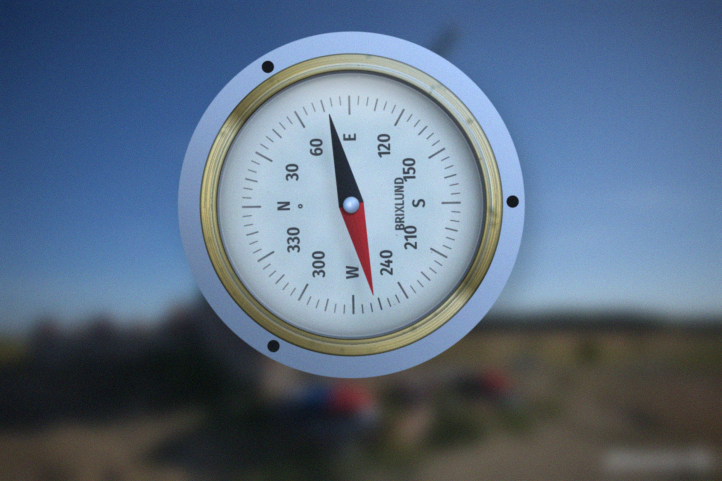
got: 257.5 °
